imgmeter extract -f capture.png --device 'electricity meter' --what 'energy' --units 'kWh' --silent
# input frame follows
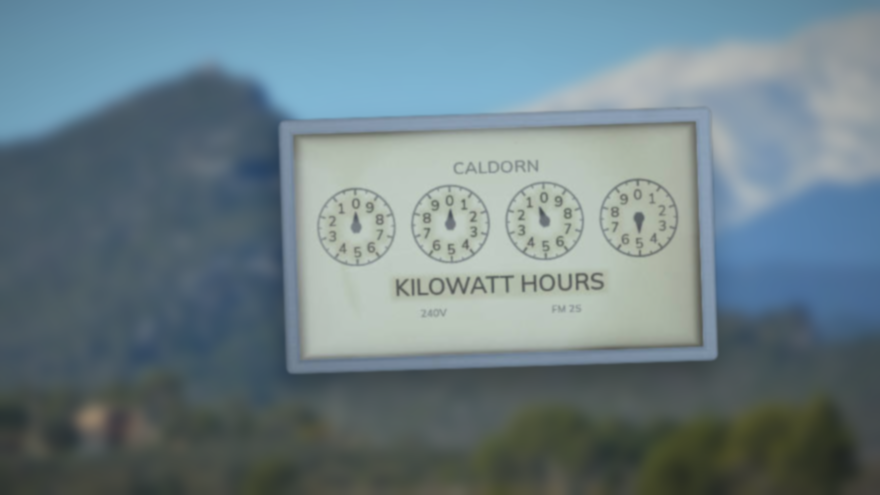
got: 5 kWh
